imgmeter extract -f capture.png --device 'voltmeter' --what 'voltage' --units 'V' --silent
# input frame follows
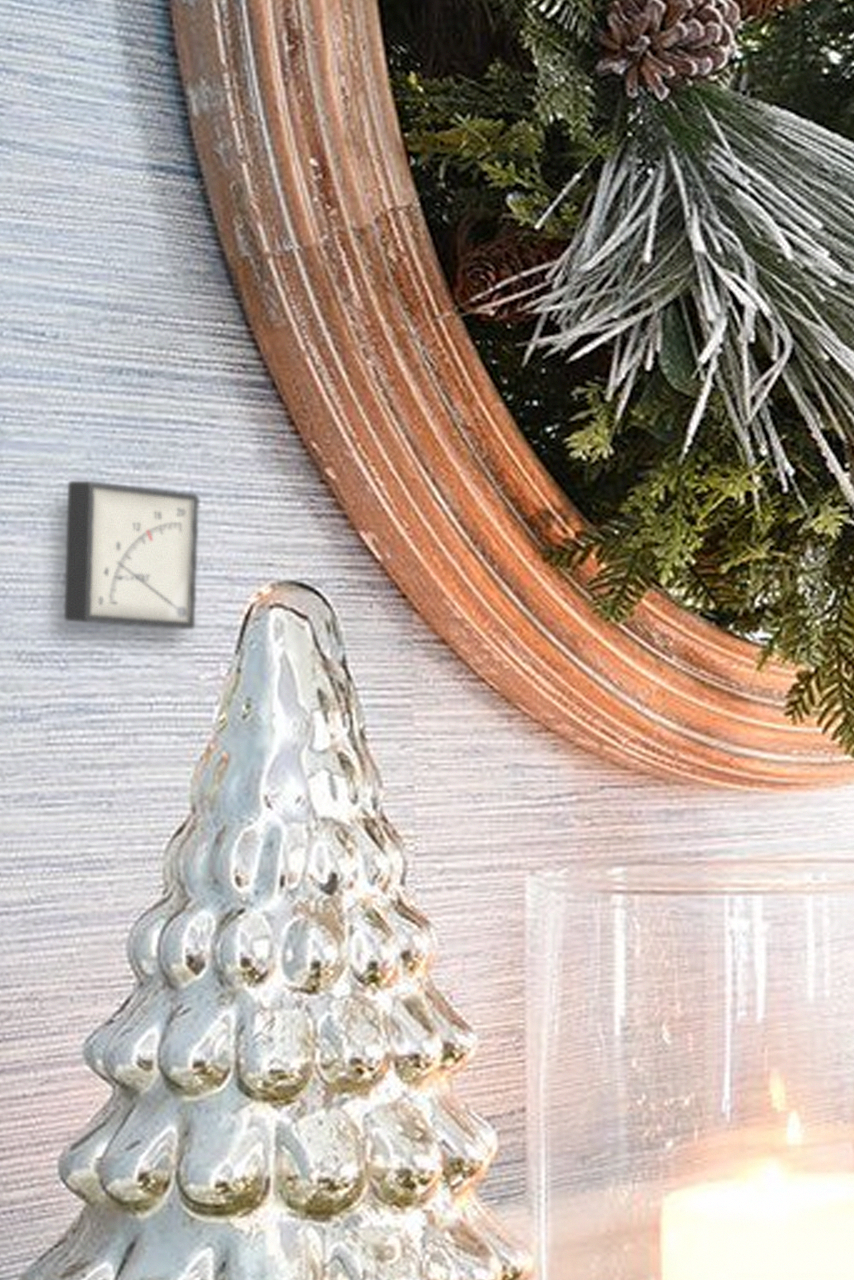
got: 6 V
